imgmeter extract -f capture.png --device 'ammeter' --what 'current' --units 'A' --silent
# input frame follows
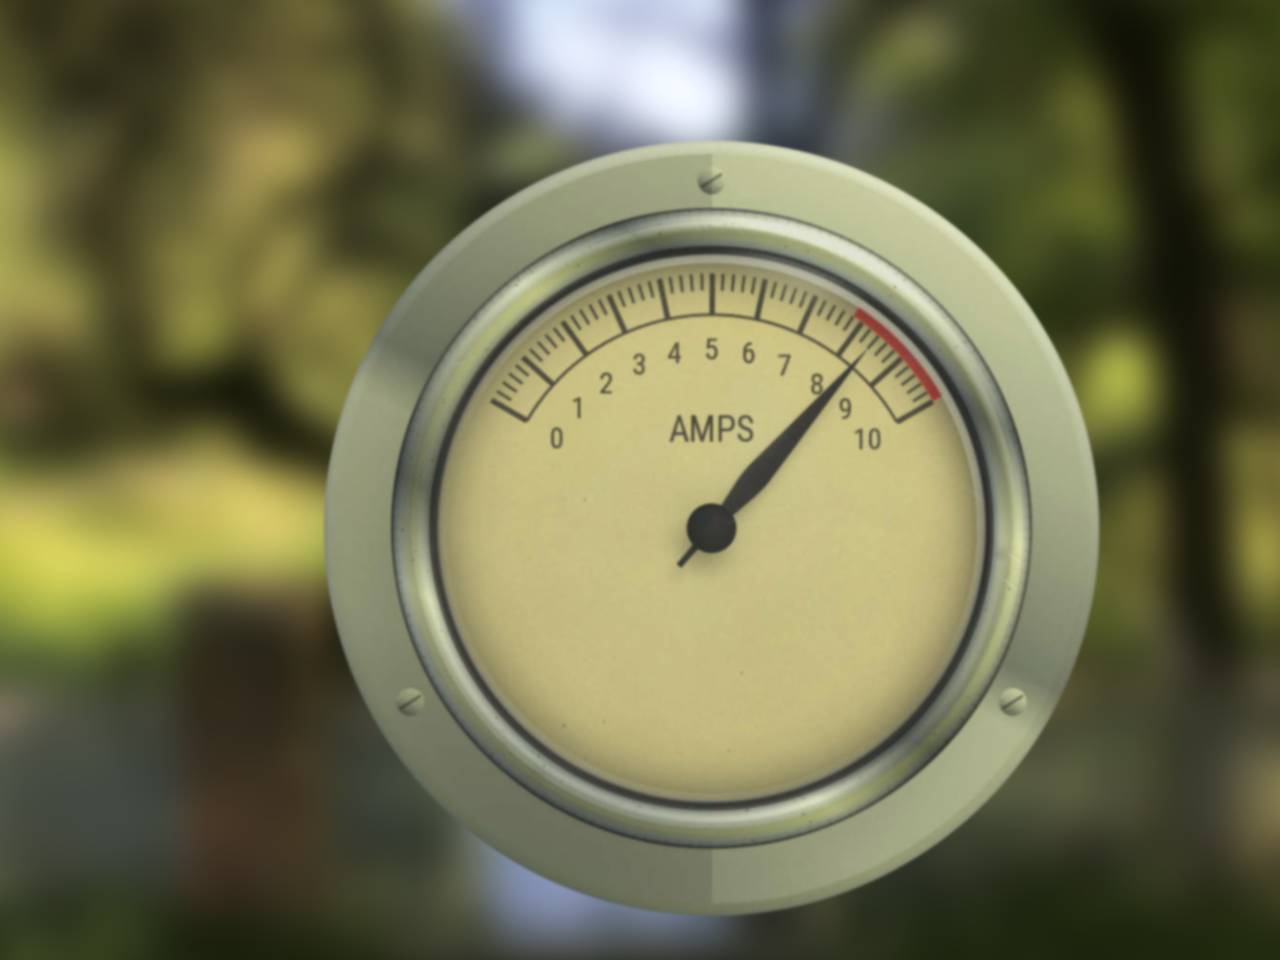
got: 8.4 A
